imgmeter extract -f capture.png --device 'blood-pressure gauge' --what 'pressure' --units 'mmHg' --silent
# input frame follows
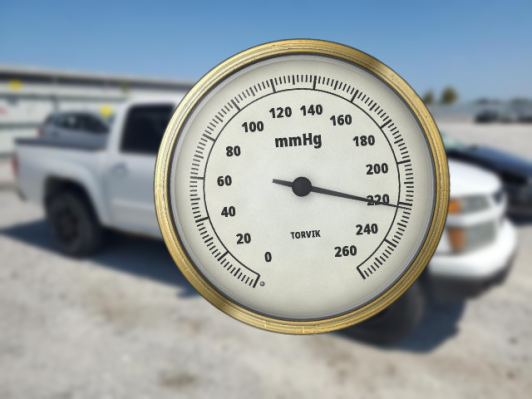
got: 222 mmHg
